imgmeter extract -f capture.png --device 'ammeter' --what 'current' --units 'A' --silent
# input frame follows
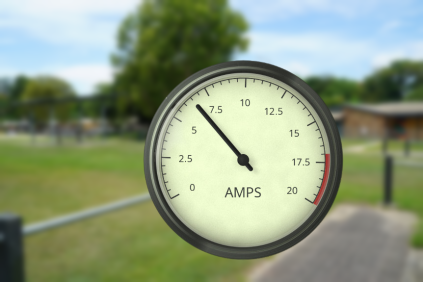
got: 6.5 A
